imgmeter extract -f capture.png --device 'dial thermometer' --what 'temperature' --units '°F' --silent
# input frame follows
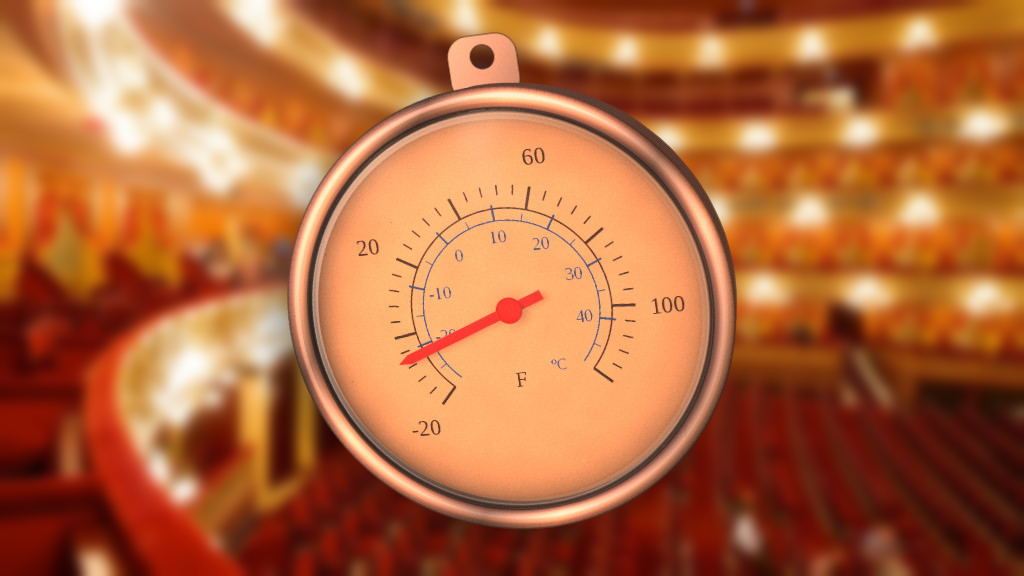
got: -6 °F
